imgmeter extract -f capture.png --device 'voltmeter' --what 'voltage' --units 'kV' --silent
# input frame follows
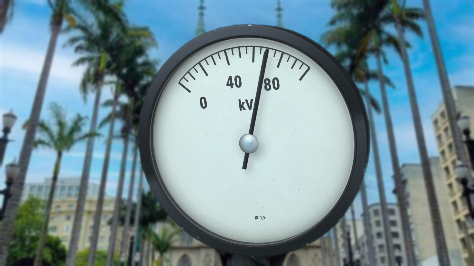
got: 70 kV
